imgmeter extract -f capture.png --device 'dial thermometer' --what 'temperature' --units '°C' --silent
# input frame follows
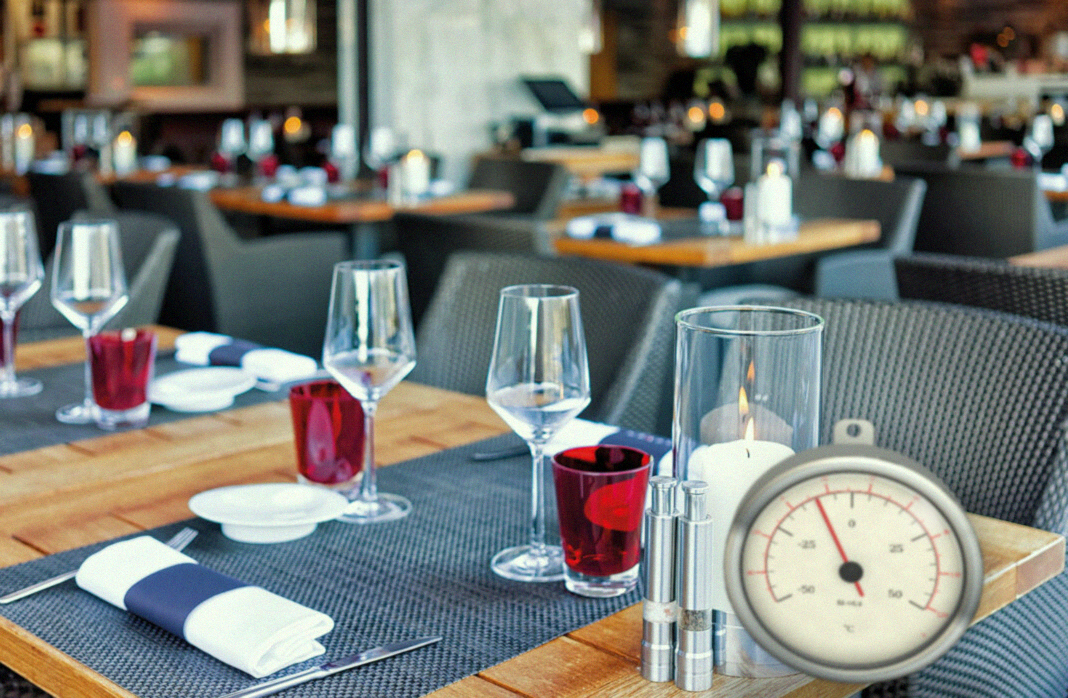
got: -10 °C
